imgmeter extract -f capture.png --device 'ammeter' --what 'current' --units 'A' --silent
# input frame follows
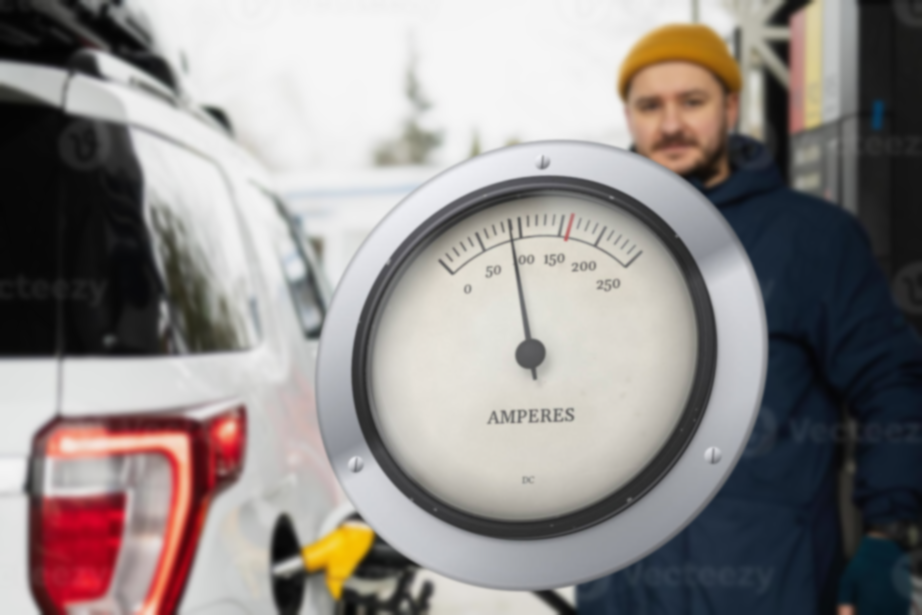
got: 90 A
